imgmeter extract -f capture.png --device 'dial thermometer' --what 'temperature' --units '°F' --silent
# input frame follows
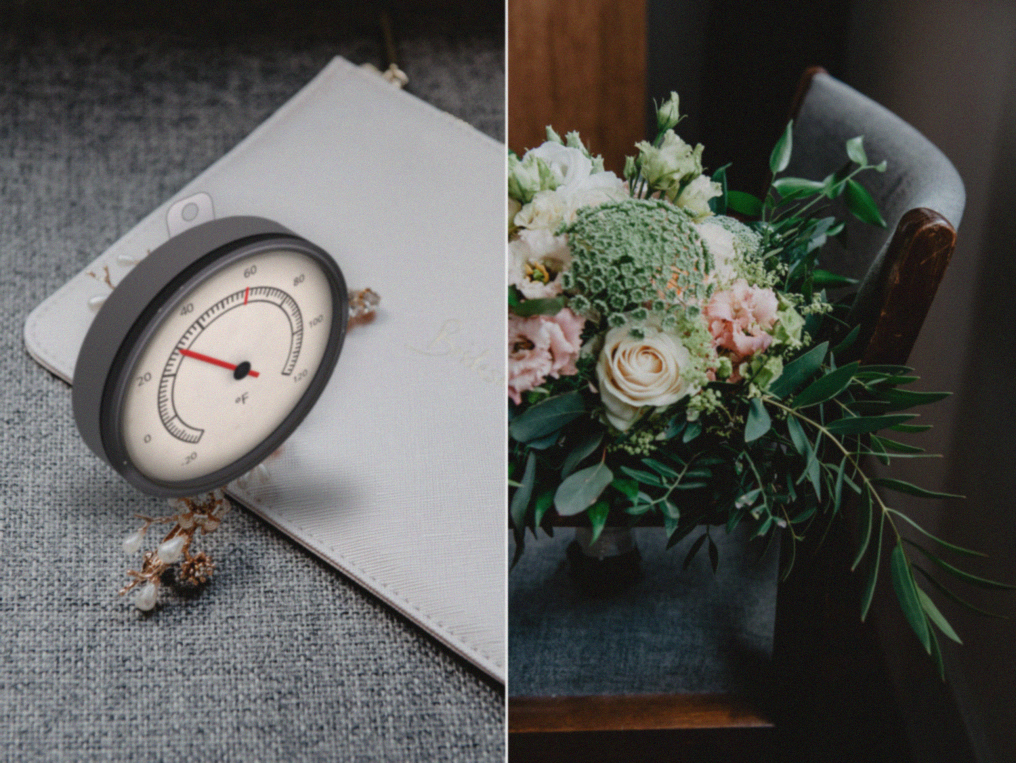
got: 30 °F
